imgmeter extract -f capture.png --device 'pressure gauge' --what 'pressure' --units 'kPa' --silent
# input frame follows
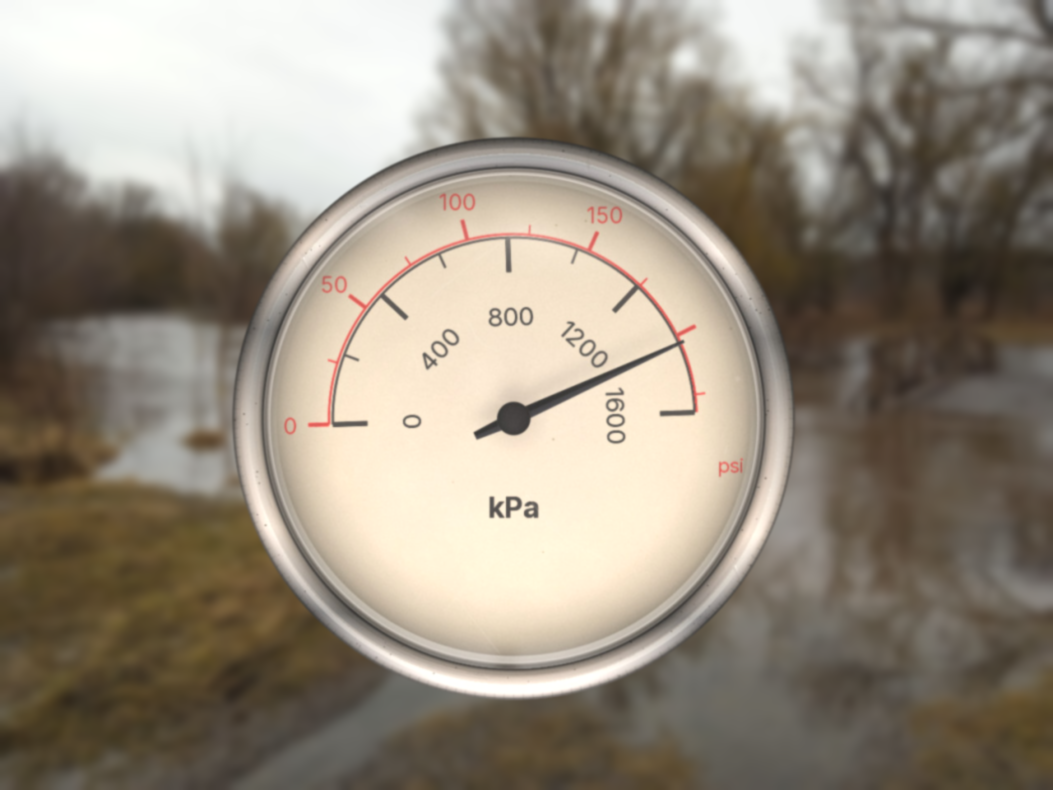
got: 1400 kPa
